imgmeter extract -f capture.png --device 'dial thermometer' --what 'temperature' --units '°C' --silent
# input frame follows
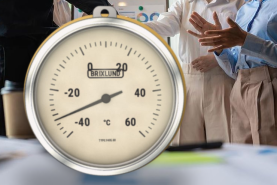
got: -32 °C
